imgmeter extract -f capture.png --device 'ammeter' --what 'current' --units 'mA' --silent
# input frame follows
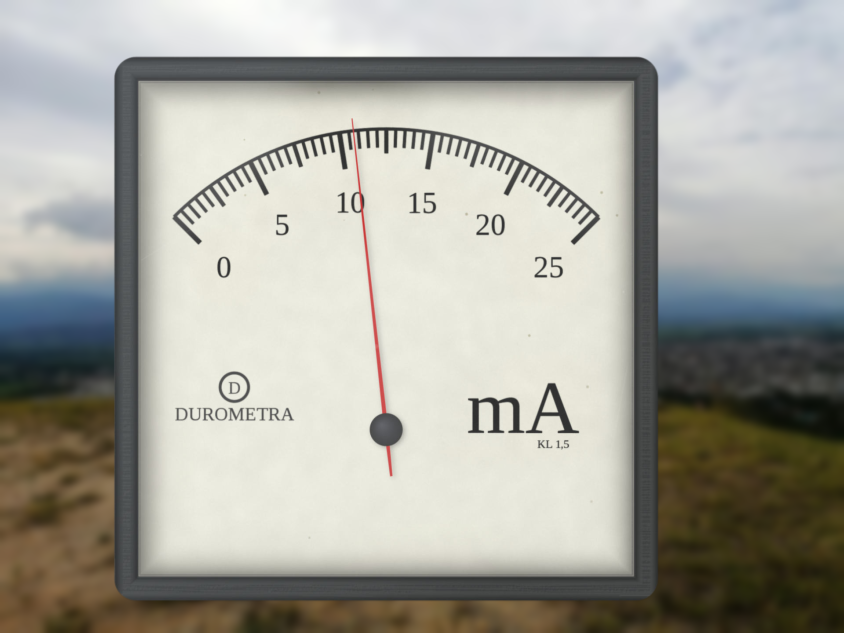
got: 10.75 mA
